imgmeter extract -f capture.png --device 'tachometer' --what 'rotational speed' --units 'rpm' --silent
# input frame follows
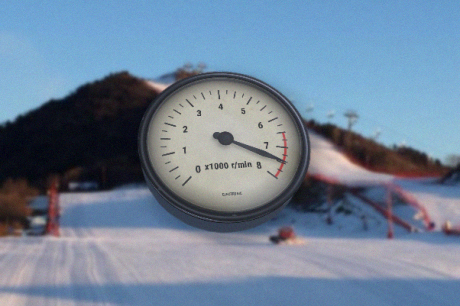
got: 7500 rpm
